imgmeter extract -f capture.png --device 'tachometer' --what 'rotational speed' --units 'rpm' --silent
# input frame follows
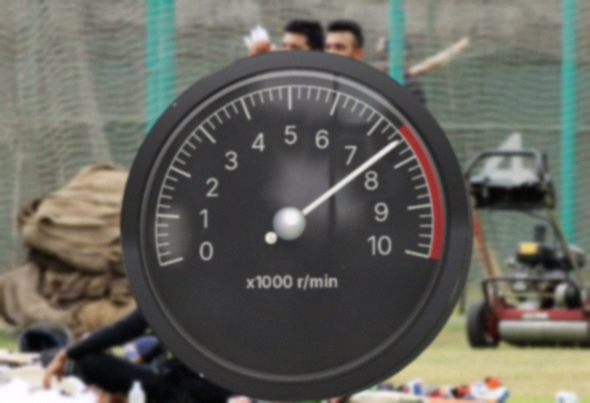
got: 7600 rpm
